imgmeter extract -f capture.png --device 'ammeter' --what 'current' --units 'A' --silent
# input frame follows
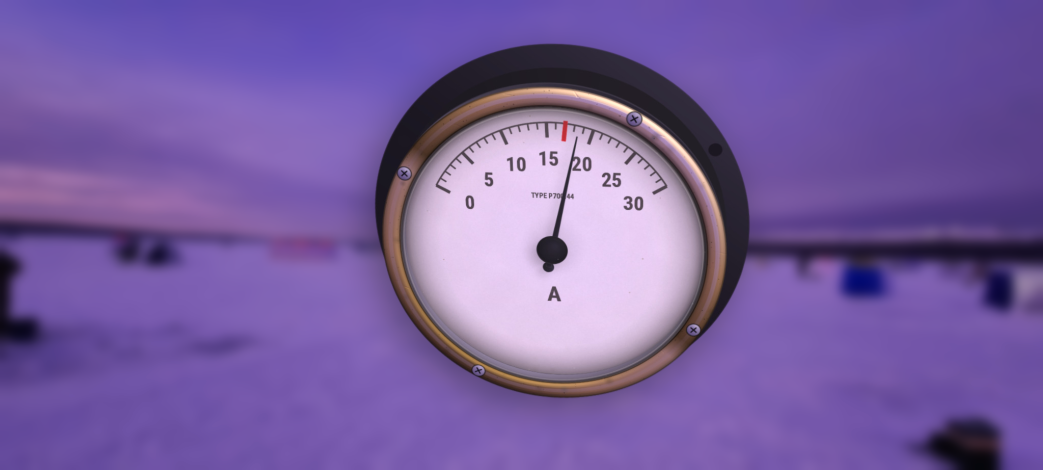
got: 18.5 A
